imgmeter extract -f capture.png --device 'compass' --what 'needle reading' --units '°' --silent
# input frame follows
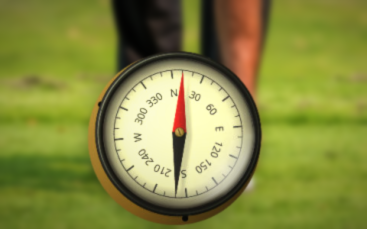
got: 10 °
